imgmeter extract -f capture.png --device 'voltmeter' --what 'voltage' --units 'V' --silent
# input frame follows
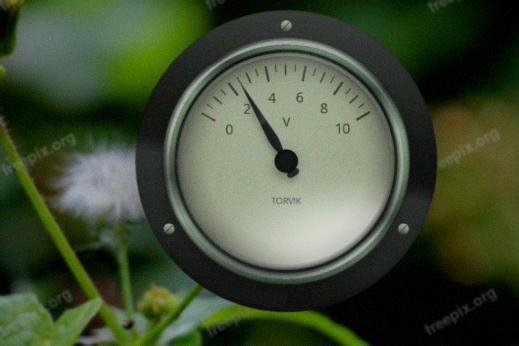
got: 2.5 V
